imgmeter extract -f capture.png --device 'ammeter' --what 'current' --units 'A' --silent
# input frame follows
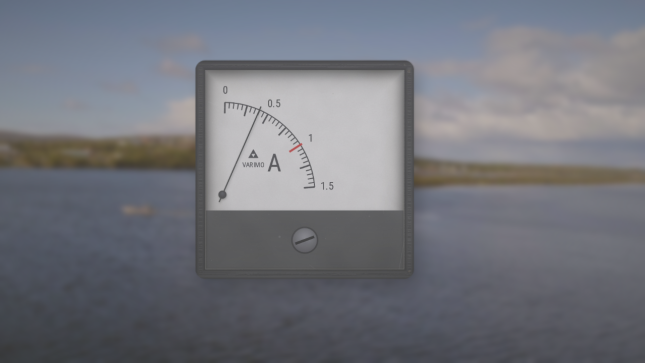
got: 0.4 A
